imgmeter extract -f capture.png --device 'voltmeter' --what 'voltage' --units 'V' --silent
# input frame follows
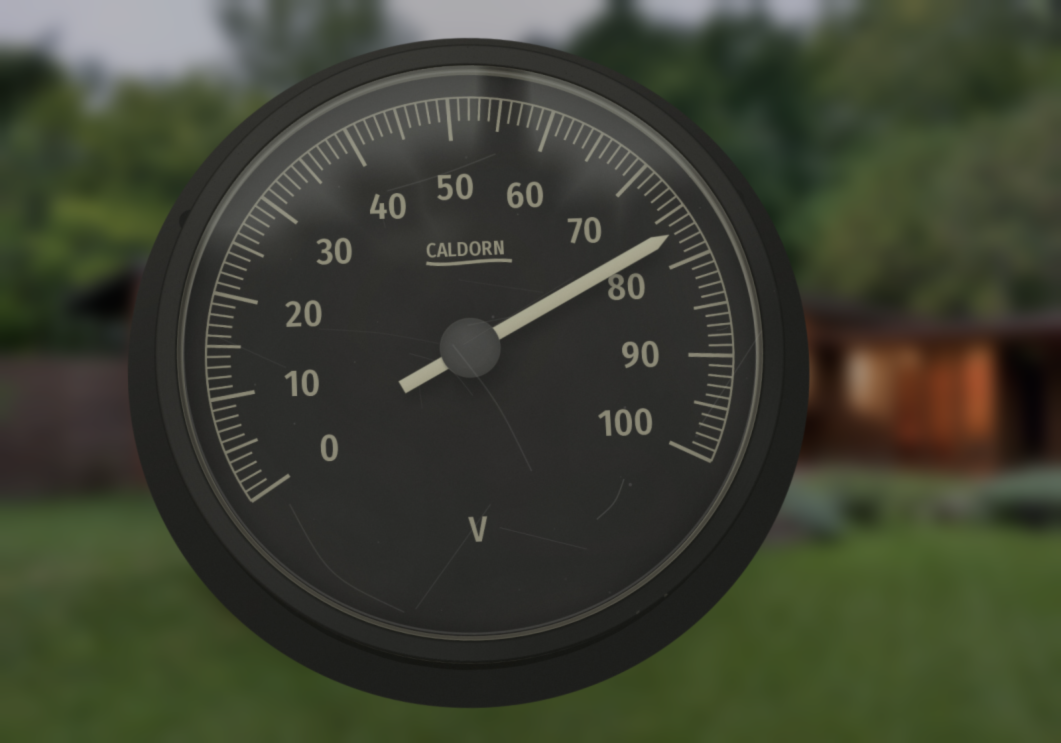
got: 77 V
